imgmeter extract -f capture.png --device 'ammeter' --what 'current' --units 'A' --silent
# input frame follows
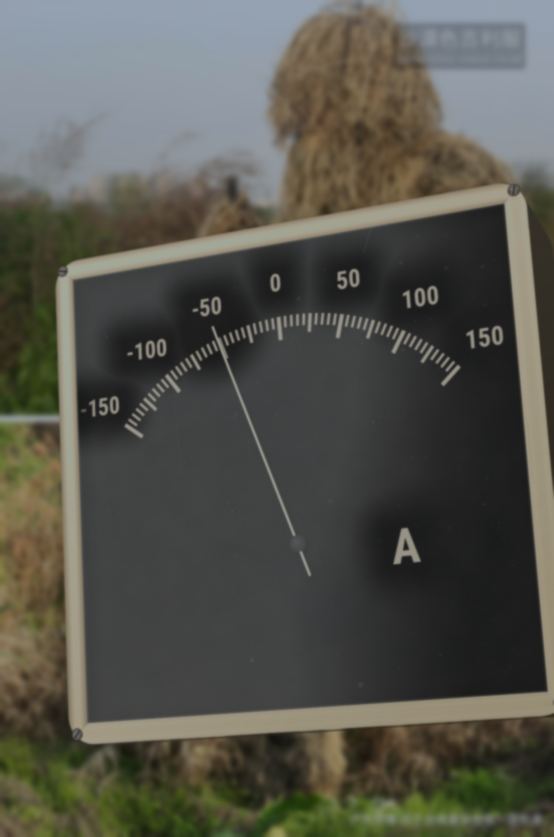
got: -50 A
